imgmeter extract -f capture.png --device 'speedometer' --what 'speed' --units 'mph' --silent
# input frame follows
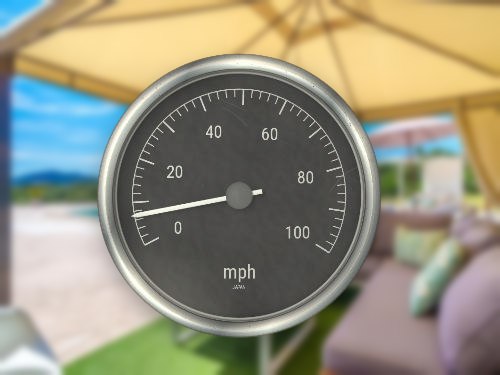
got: 7 mph
